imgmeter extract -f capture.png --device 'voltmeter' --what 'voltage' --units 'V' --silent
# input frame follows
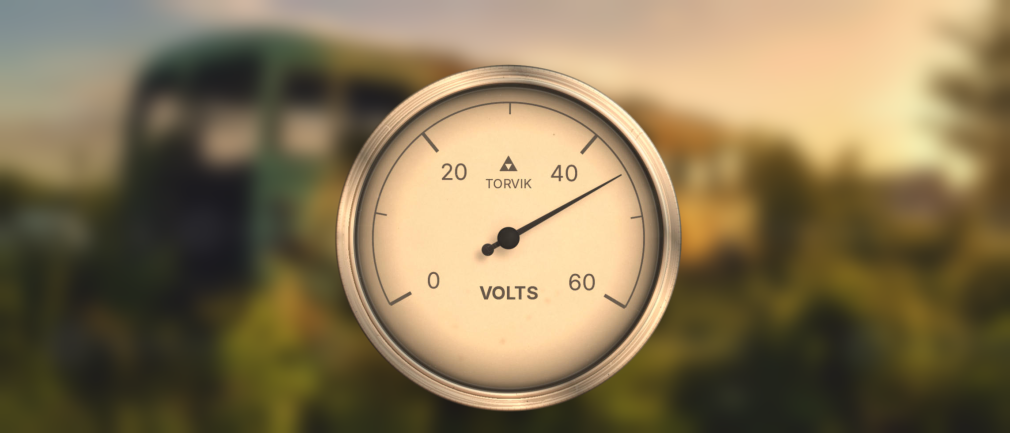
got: 45 V
